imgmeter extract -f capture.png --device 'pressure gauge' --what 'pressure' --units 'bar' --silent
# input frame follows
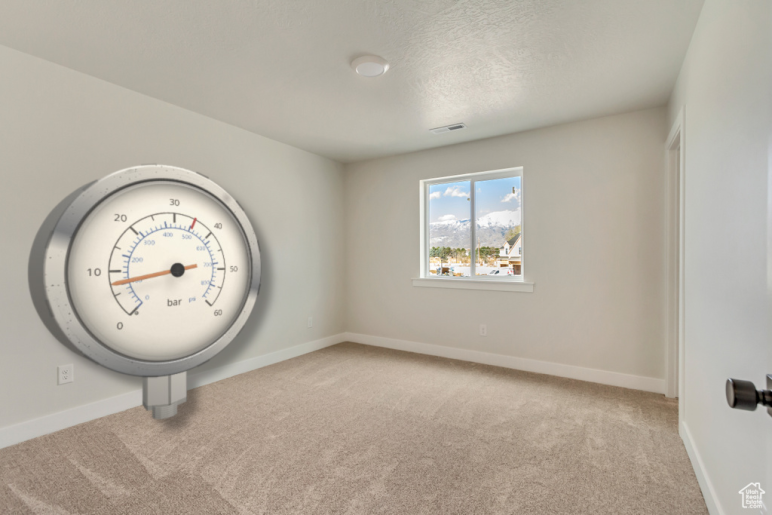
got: 7.5 bar
